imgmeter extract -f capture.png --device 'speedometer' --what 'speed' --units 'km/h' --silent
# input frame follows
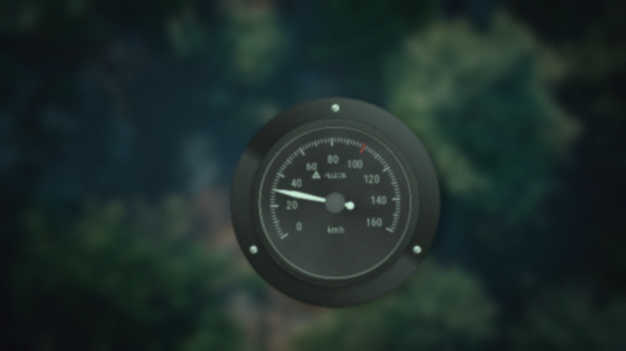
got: 30 km/h
